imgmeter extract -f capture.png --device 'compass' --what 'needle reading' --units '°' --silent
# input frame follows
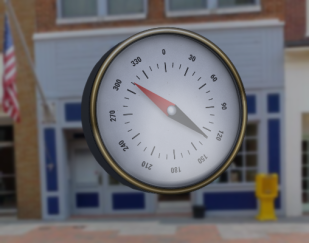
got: 310 °
